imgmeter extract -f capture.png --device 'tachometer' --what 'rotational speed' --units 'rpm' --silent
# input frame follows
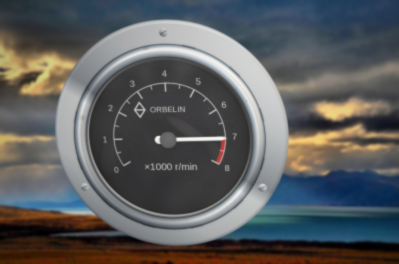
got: 7000 rpm
